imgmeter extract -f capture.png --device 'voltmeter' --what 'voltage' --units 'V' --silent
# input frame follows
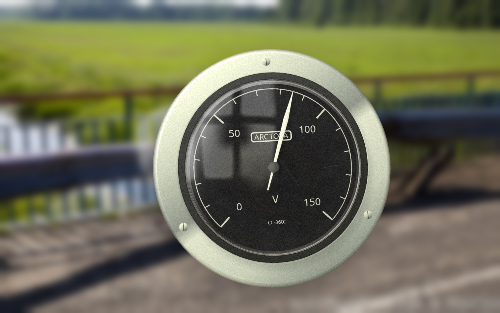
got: 85 V
